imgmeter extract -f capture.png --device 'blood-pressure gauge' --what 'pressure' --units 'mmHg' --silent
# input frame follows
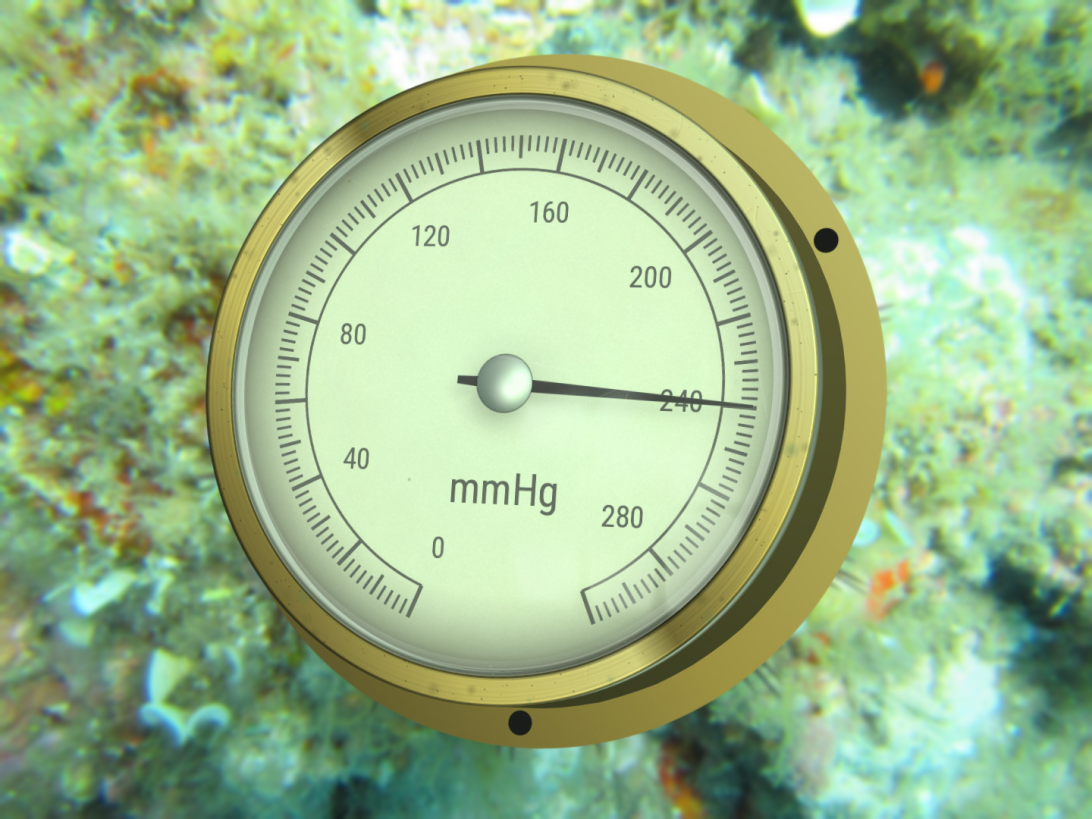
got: 240 mmHg
